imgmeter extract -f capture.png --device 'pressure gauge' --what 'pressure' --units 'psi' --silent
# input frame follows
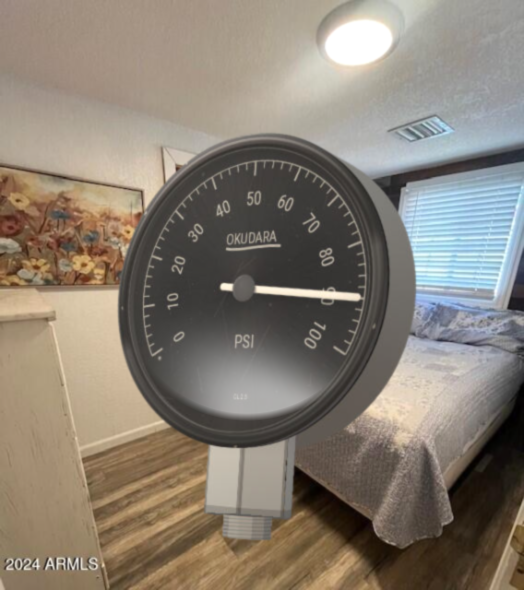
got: 90 psi
